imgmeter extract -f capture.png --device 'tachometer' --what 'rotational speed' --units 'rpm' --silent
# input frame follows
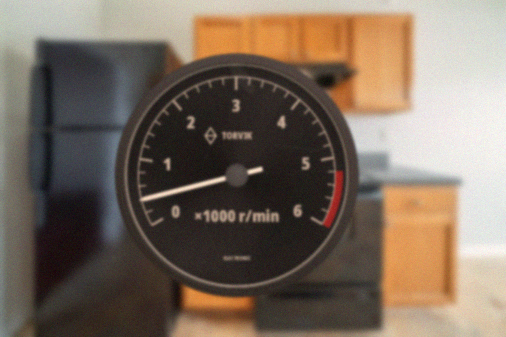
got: 400 rpm
